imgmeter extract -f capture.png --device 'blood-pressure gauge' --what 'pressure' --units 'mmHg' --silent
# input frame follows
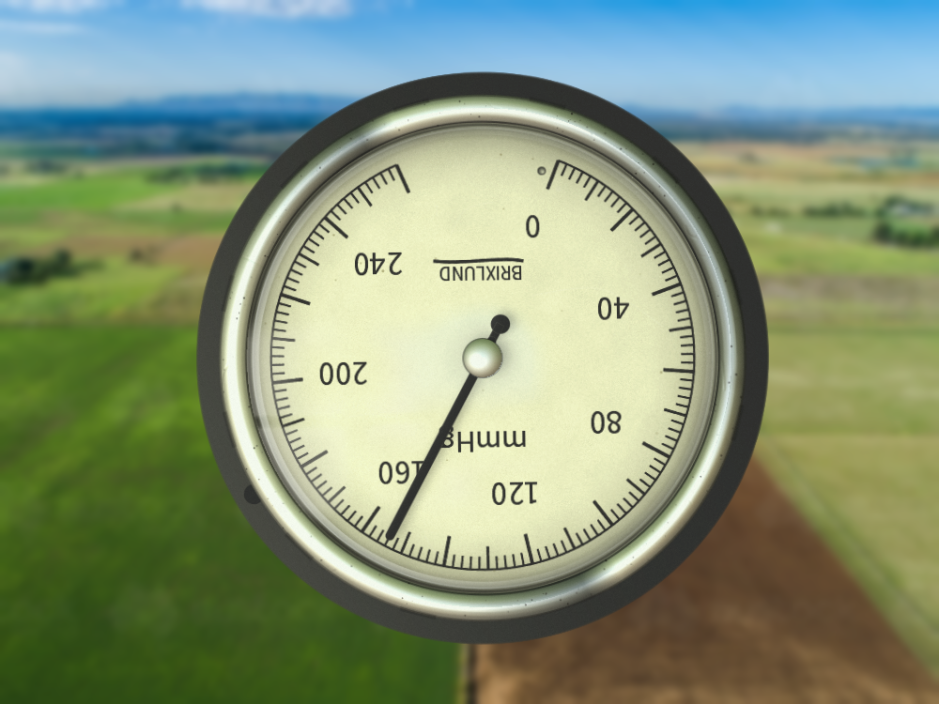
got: 154 mmHg
